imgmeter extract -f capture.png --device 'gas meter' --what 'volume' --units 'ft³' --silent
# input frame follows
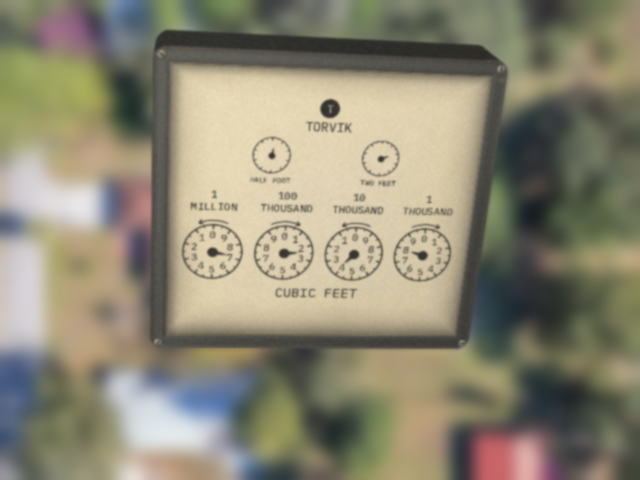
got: 723800 ft³
